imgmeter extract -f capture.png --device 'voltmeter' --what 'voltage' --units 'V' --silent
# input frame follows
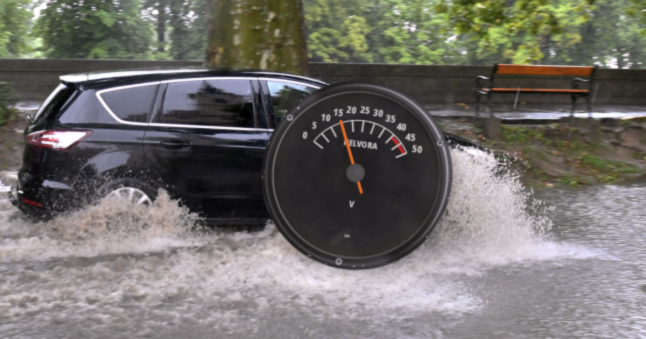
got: 15 V
